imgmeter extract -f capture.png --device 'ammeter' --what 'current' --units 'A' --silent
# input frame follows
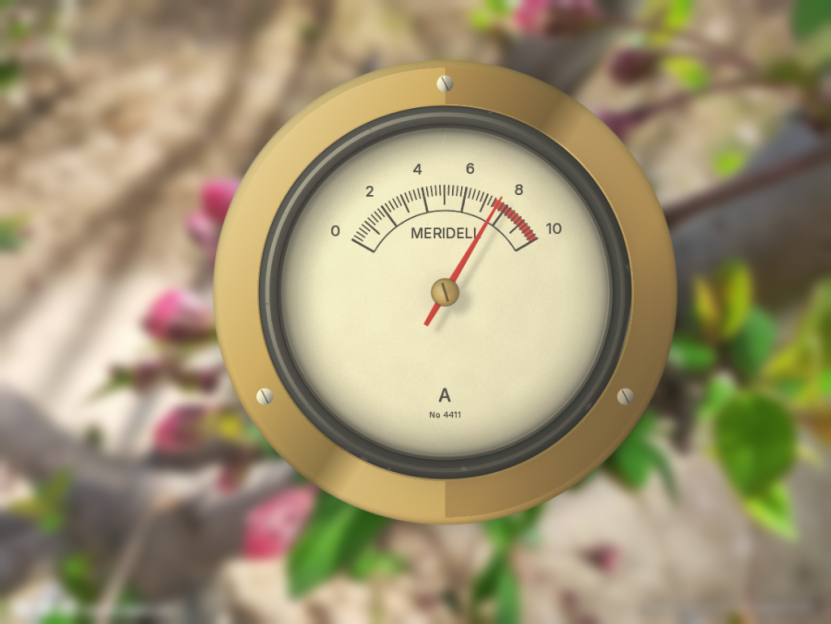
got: 7.6 A
